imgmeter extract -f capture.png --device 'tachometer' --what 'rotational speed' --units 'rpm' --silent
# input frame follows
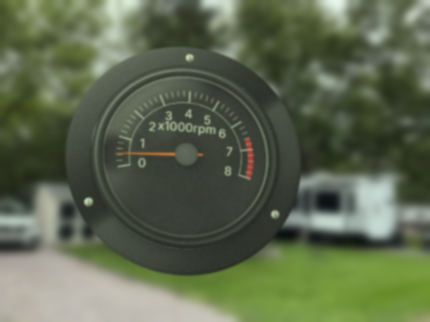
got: 400 rpm
